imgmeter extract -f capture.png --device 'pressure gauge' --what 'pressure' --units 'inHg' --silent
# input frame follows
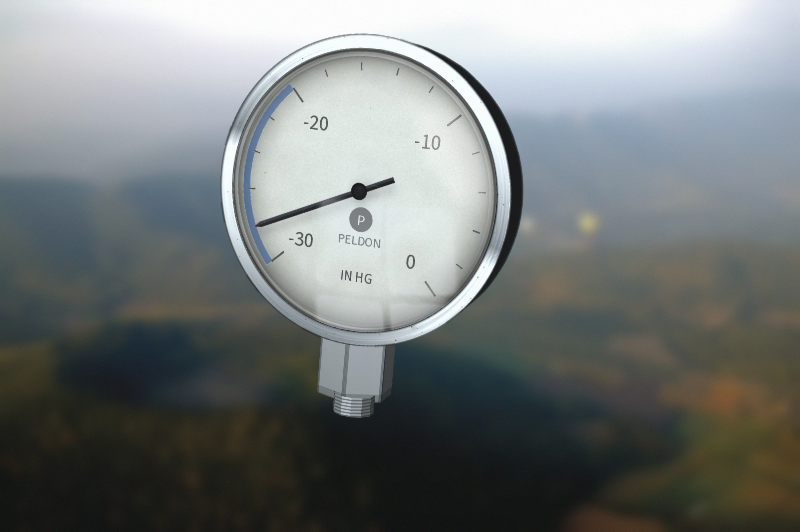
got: -28 inHg
